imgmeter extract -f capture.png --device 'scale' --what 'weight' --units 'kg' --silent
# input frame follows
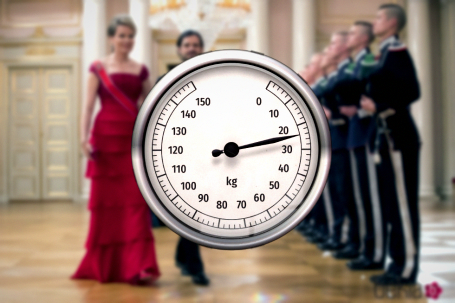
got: 24 kg
